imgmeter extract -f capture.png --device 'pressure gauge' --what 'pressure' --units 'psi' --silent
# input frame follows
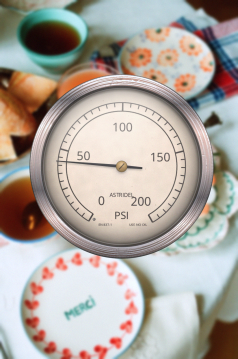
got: 42.5 psi
